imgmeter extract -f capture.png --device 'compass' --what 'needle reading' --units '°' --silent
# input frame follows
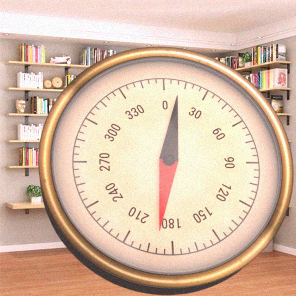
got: 190 °
